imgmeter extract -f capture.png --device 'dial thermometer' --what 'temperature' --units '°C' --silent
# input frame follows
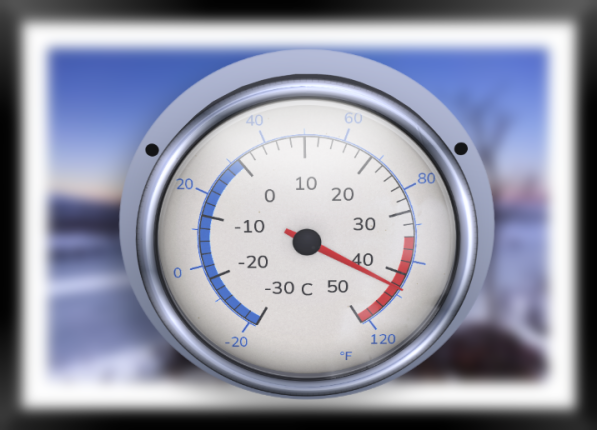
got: 42 °C
